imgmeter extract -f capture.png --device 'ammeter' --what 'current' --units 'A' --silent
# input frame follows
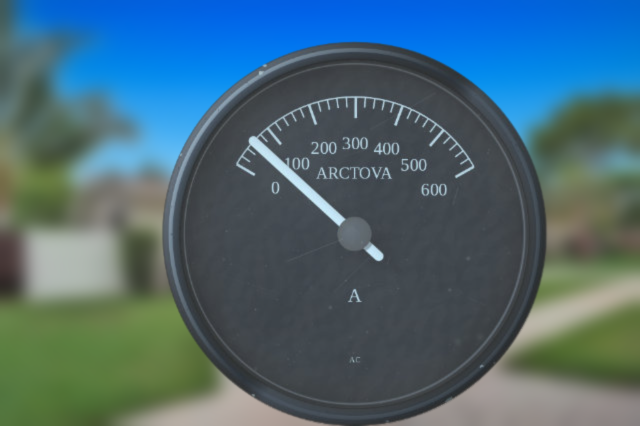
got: 60 A
